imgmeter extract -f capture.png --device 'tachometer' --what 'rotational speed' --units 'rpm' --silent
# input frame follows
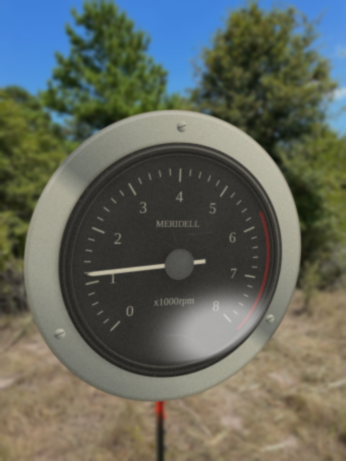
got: 1200 rpm
